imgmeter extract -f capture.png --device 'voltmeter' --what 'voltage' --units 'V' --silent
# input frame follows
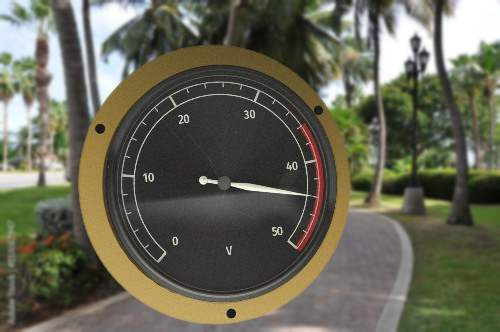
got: 44 V
